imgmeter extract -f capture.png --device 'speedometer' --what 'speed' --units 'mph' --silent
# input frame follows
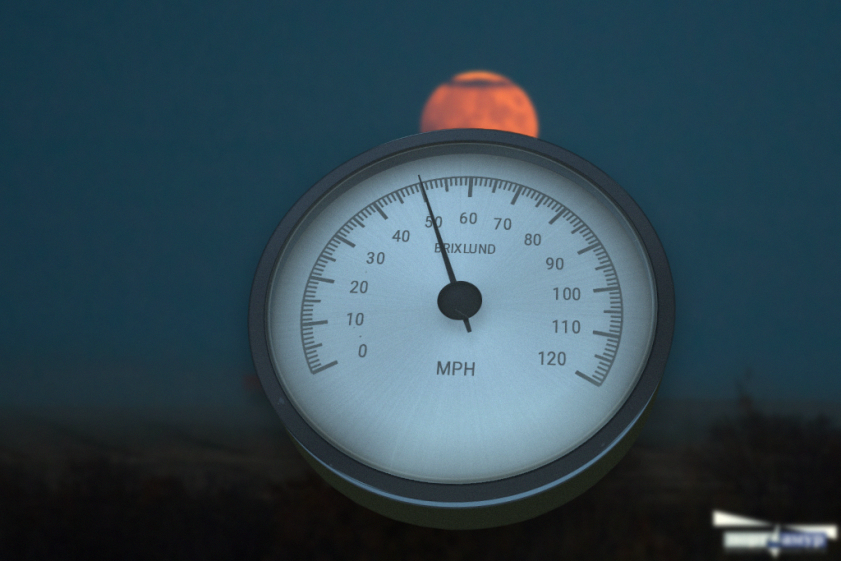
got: 50 mph
